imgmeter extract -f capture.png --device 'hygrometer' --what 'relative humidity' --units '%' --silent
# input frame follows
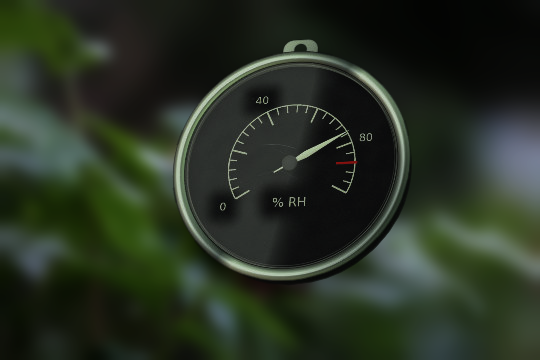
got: 76 %
